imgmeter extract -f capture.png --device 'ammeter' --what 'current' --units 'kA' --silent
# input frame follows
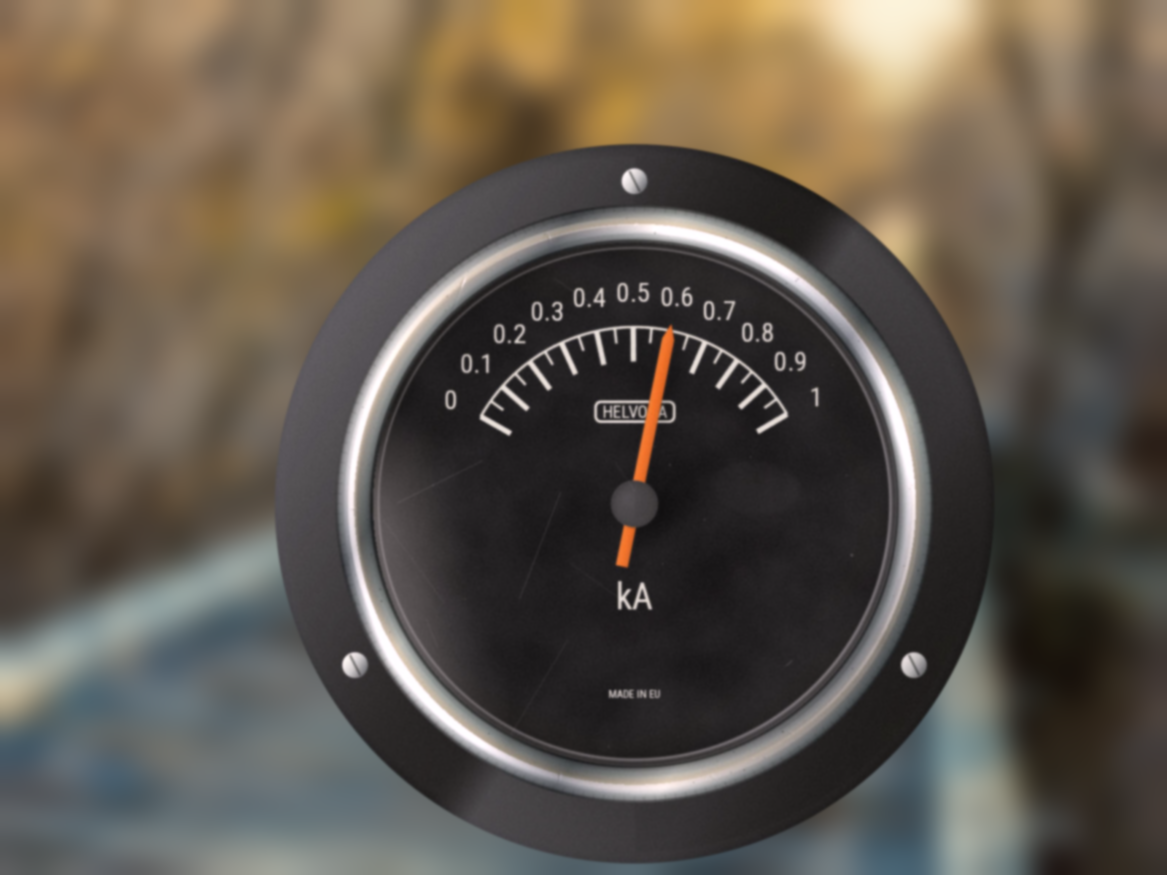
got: 0.6 kA
